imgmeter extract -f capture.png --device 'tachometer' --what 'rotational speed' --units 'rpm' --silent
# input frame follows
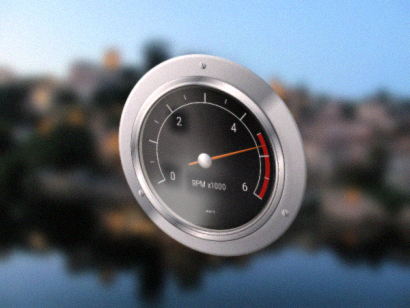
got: 4750 rpm
